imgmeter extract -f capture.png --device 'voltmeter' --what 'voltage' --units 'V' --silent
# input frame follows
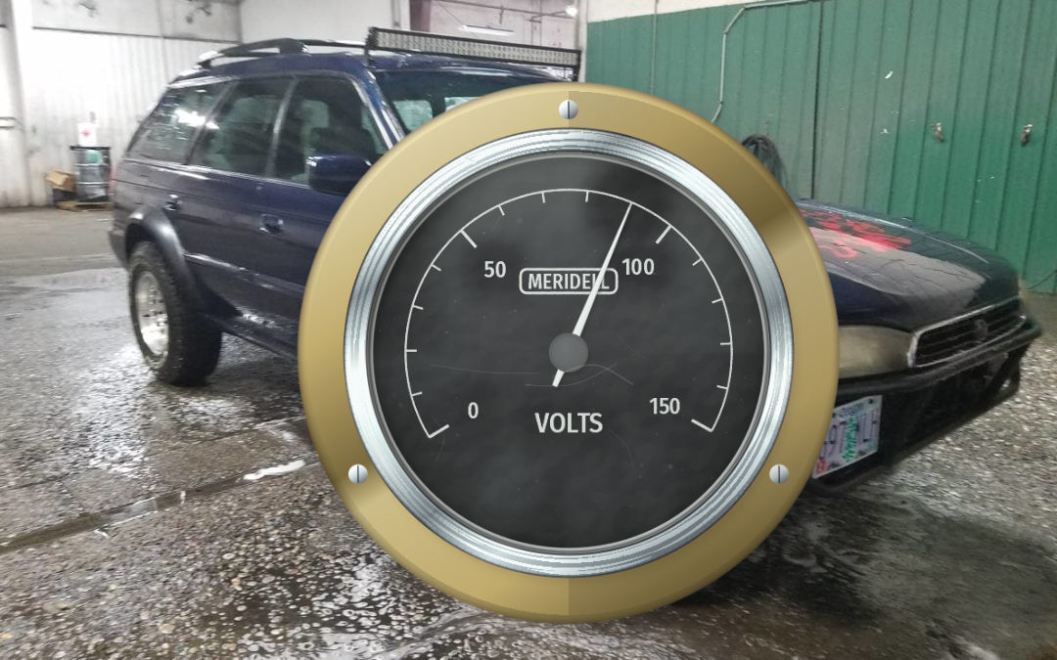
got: 90 V
